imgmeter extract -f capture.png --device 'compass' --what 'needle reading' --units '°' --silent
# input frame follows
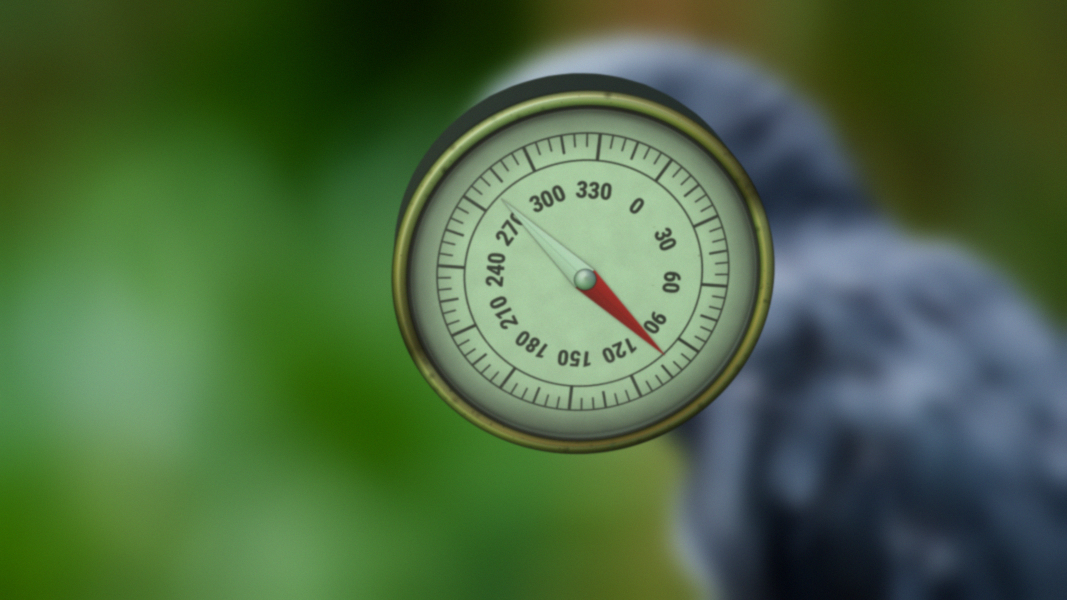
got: 100 °
